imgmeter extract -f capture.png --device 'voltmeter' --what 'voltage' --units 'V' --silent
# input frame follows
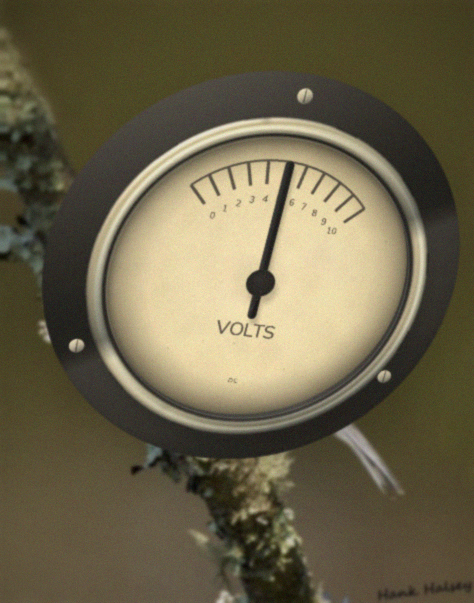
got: 5 V
